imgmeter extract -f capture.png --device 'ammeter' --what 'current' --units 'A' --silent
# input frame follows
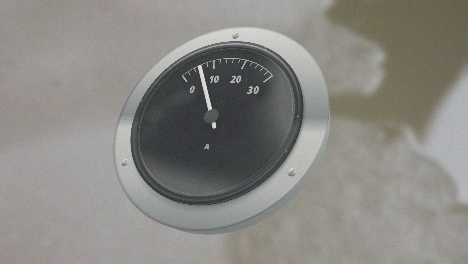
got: 6 A
